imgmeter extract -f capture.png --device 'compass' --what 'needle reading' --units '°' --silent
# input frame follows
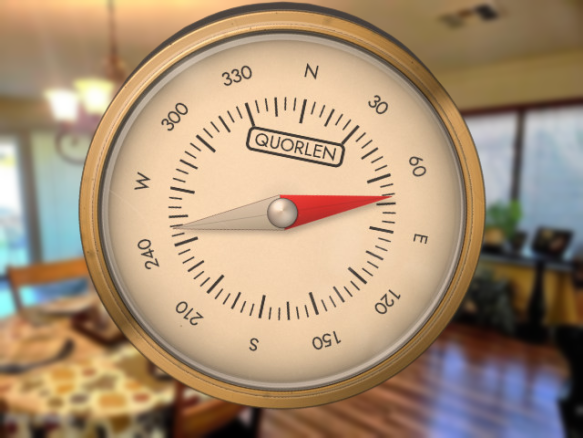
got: 70 °
